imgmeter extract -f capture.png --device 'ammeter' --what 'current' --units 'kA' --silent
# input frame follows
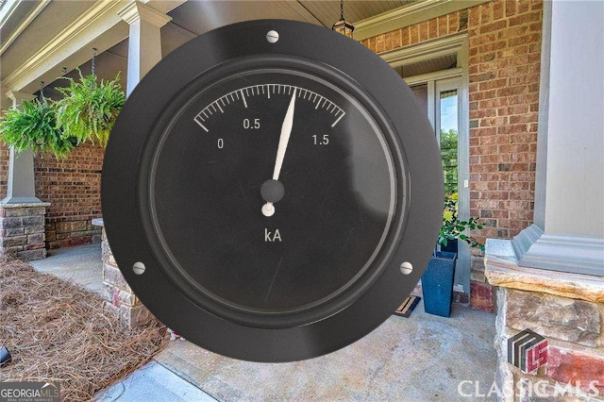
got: 1 kA
